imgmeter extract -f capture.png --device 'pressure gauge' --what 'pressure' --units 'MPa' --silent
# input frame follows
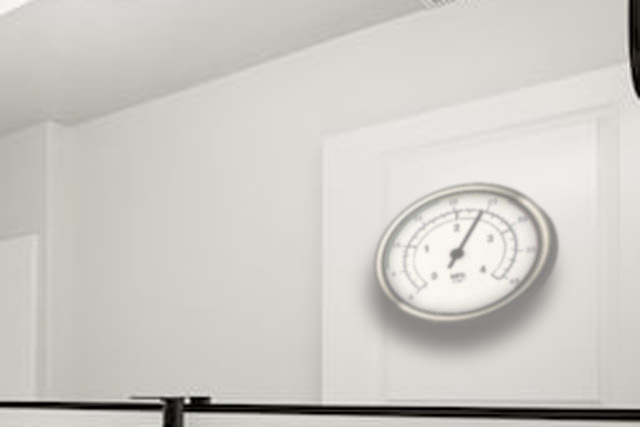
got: 2.4 MPa
